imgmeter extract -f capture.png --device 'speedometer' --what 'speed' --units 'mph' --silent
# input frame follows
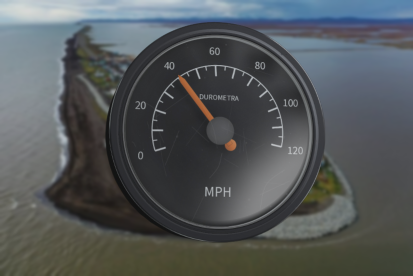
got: 40 mph
